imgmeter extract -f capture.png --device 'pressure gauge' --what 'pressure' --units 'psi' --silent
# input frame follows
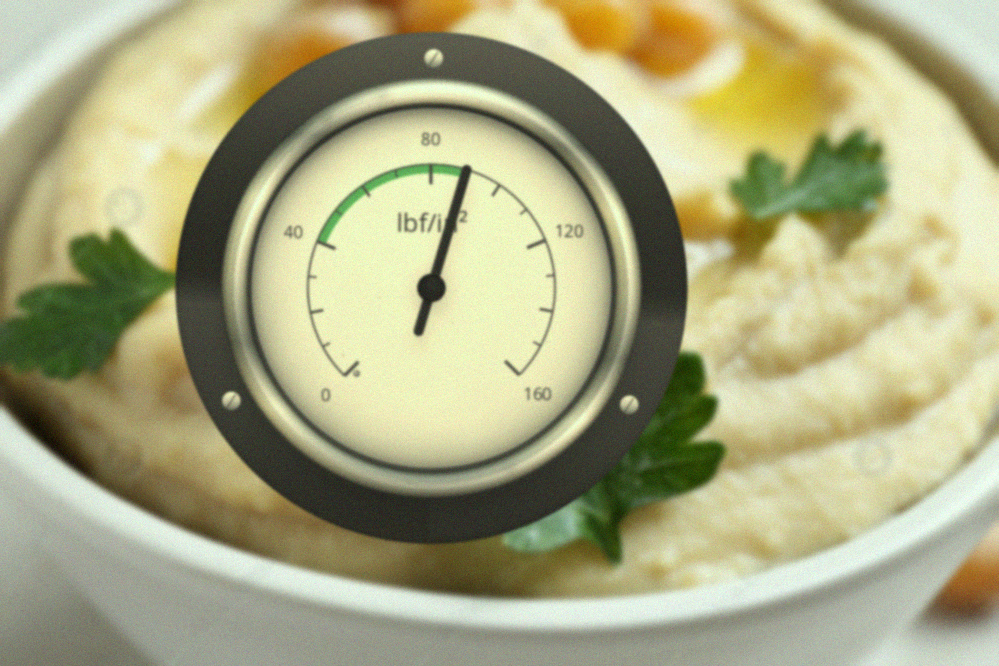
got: 90 psi
